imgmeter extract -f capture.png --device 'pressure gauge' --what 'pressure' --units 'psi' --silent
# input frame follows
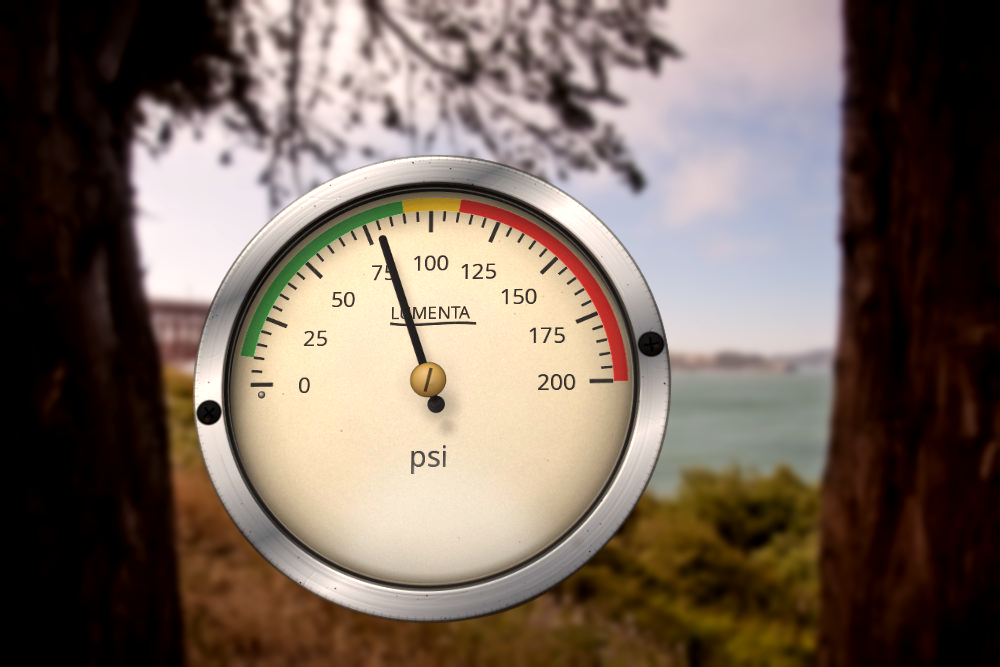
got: 80 psi
